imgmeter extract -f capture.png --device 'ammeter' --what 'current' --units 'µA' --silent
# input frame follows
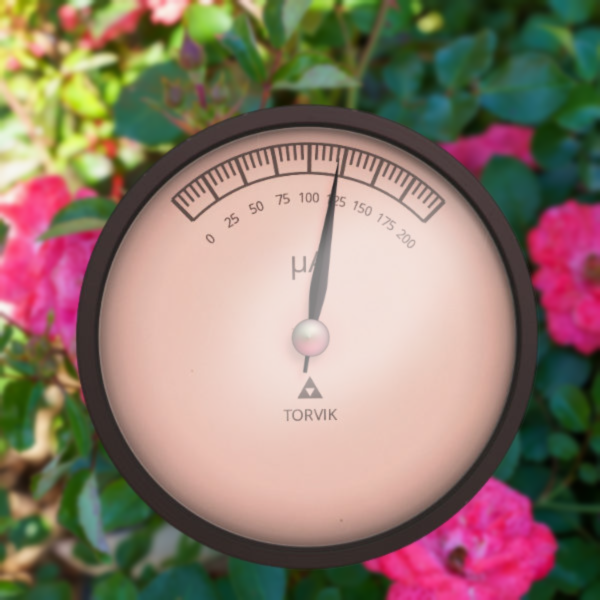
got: 120 µA
